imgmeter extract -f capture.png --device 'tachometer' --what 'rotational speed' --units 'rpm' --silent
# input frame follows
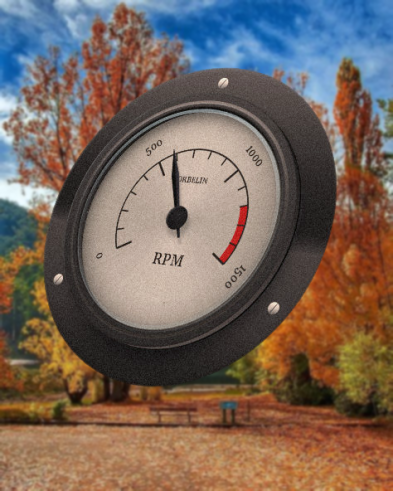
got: 600 rpm
